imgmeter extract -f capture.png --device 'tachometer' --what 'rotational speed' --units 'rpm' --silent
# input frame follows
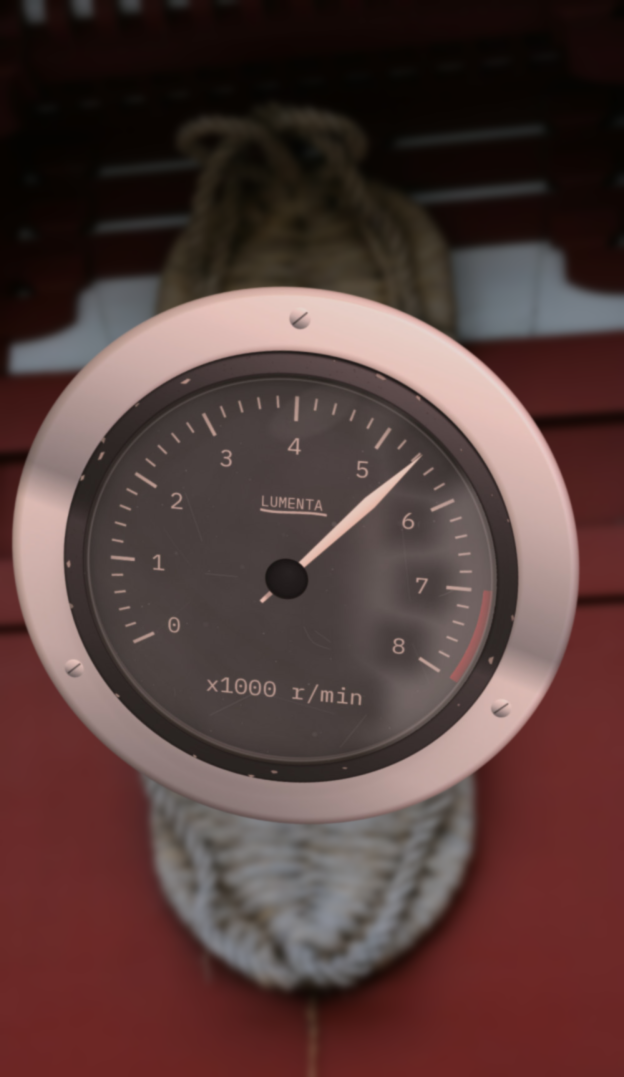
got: 5400 rpm
